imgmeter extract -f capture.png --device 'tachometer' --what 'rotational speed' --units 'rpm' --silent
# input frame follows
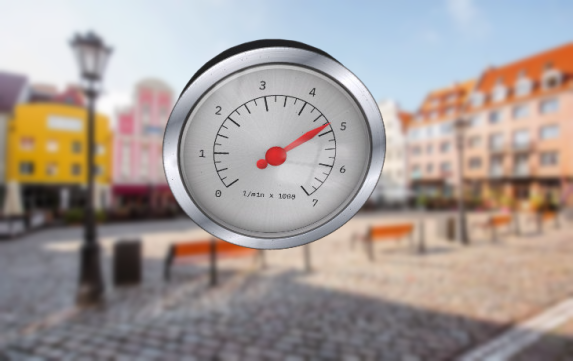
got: 4750 rpm
